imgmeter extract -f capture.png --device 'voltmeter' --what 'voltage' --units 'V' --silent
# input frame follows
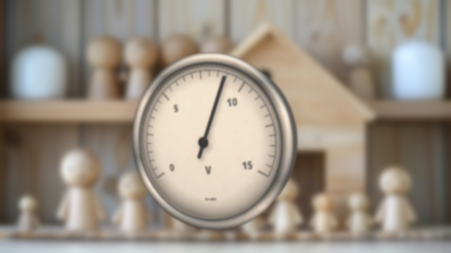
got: 9 V
